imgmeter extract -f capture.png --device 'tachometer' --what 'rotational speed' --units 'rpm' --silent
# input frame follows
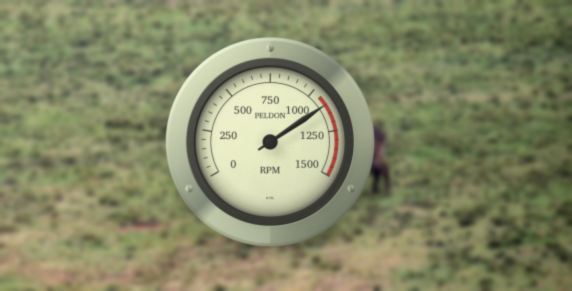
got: 1100 rpm
